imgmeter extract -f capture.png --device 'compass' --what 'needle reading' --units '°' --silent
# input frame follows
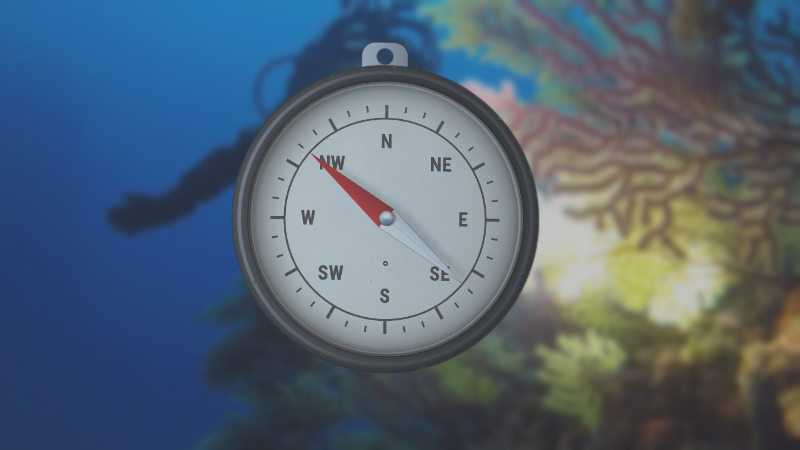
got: 310 °
